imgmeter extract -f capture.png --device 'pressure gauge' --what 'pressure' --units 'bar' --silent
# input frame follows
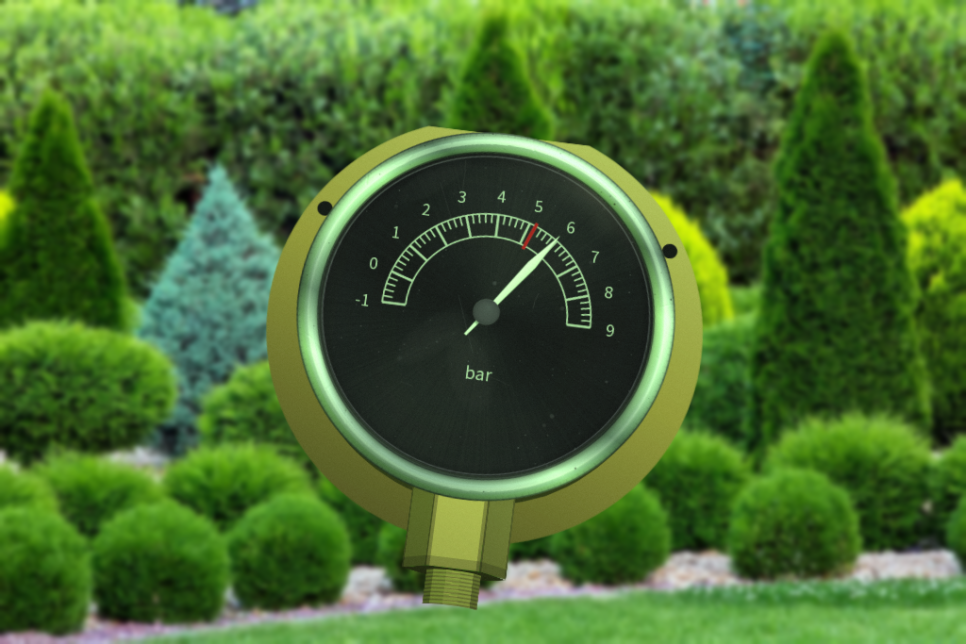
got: 6 bar
